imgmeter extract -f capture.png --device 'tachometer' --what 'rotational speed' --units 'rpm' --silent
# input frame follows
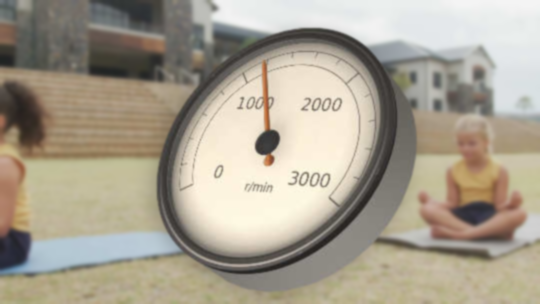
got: 1200 rpm
